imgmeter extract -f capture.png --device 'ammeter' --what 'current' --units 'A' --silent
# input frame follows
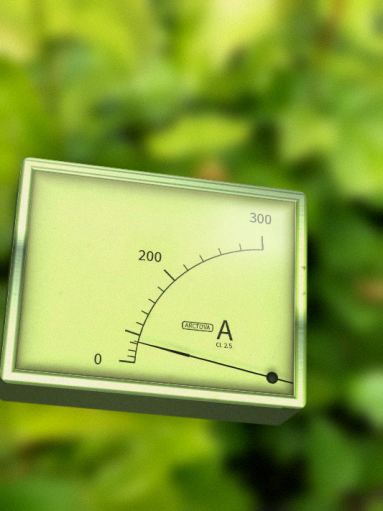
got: 80 A
